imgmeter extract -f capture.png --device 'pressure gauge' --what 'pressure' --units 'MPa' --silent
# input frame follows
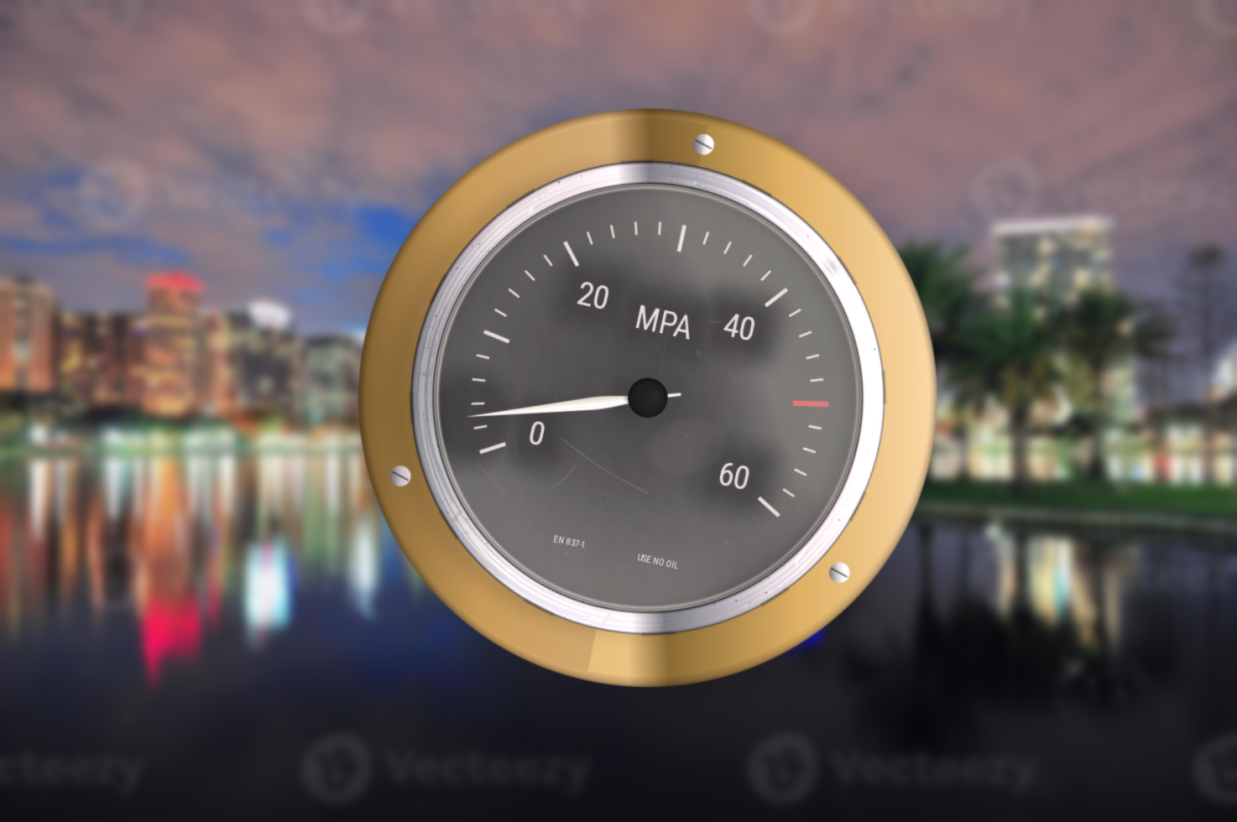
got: 3 MPa
